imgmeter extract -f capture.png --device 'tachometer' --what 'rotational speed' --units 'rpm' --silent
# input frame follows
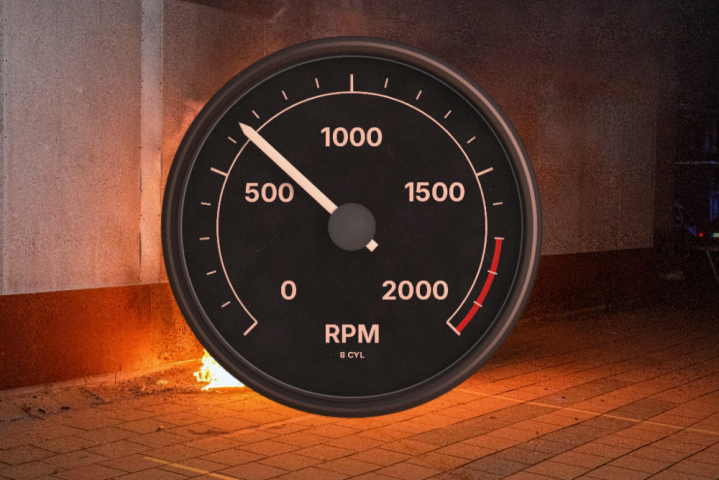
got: 650 rpm
